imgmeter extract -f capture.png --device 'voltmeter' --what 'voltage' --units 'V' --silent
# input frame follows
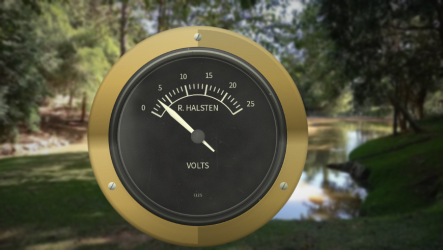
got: 3 V
